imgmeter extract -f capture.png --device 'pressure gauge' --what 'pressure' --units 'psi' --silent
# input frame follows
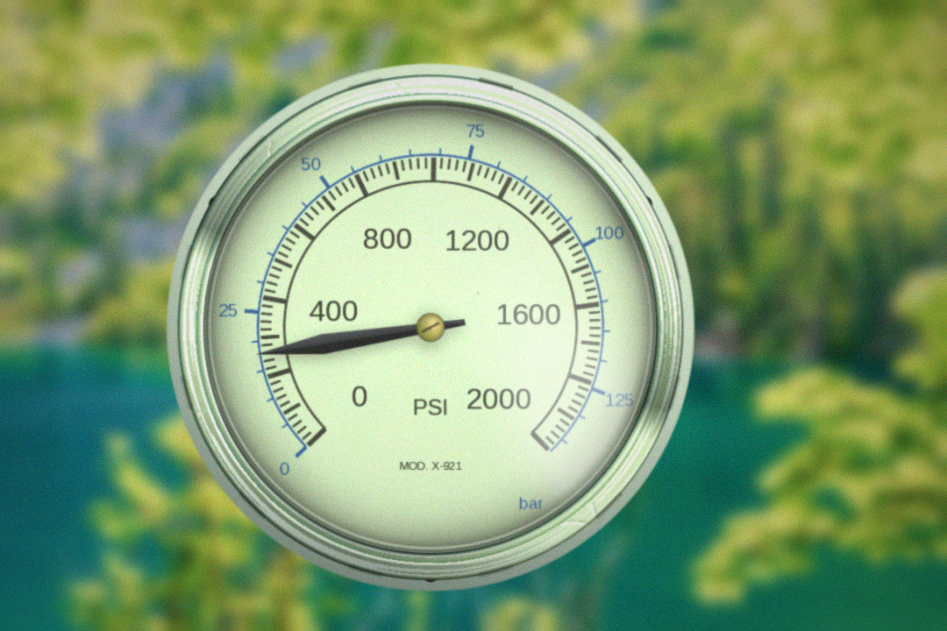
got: 260 psi
